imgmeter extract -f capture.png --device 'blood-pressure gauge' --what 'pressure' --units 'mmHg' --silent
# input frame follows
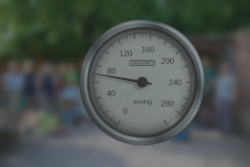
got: 70 mmHg
